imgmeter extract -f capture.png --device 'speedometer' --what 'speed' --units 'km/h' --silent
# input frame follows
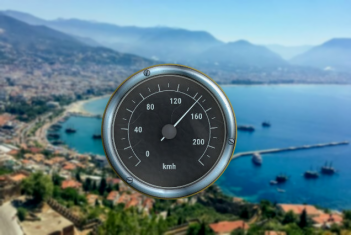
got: 145 km/h
